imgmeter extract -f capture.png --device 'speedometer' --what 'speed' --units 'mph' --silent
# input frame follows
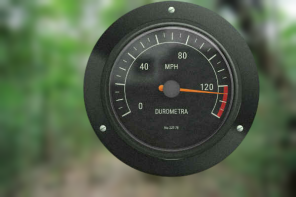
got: 125 mph
